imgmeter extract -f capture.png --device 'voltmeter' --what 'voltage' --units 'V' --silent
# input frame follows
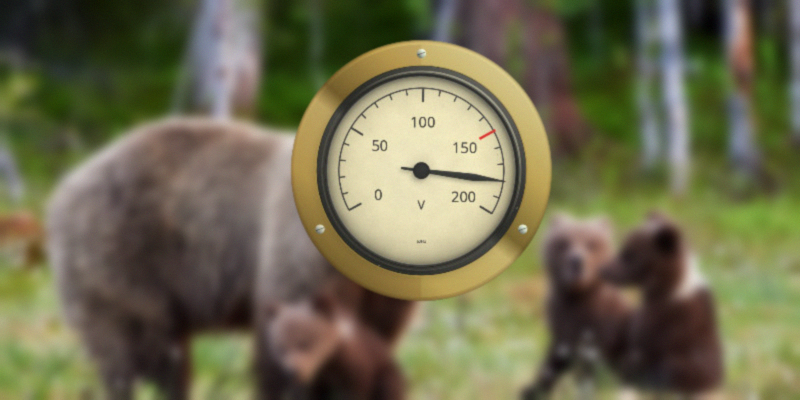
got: 180 V
